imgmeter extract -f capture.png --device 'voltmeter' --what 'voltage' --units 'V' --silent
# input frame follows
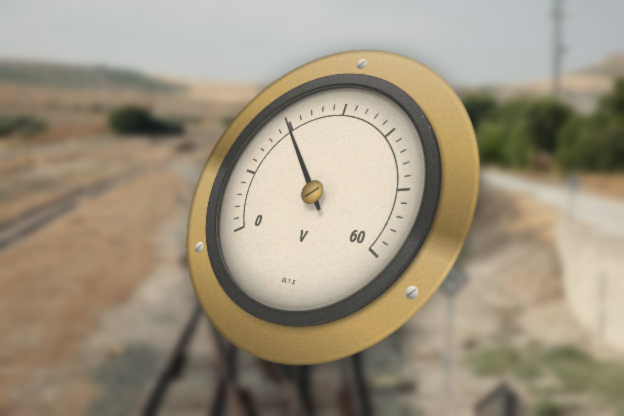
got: 20 V
